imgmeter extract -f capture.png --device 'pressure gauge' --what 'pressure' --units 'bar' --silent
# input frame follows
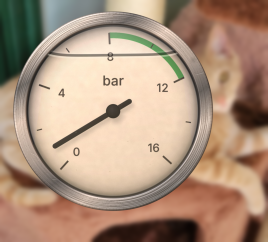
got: 1 bar
